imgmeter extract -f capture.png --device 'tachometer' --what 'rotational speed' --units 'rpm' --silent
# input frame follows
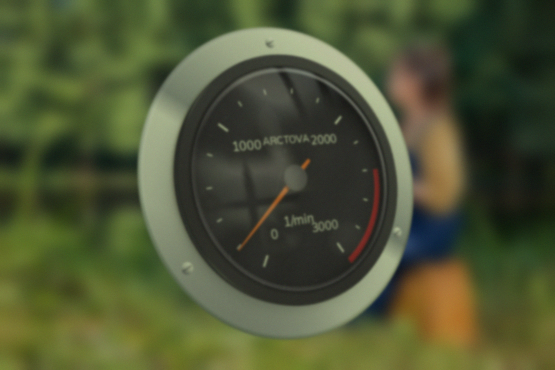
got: 200 rpm
